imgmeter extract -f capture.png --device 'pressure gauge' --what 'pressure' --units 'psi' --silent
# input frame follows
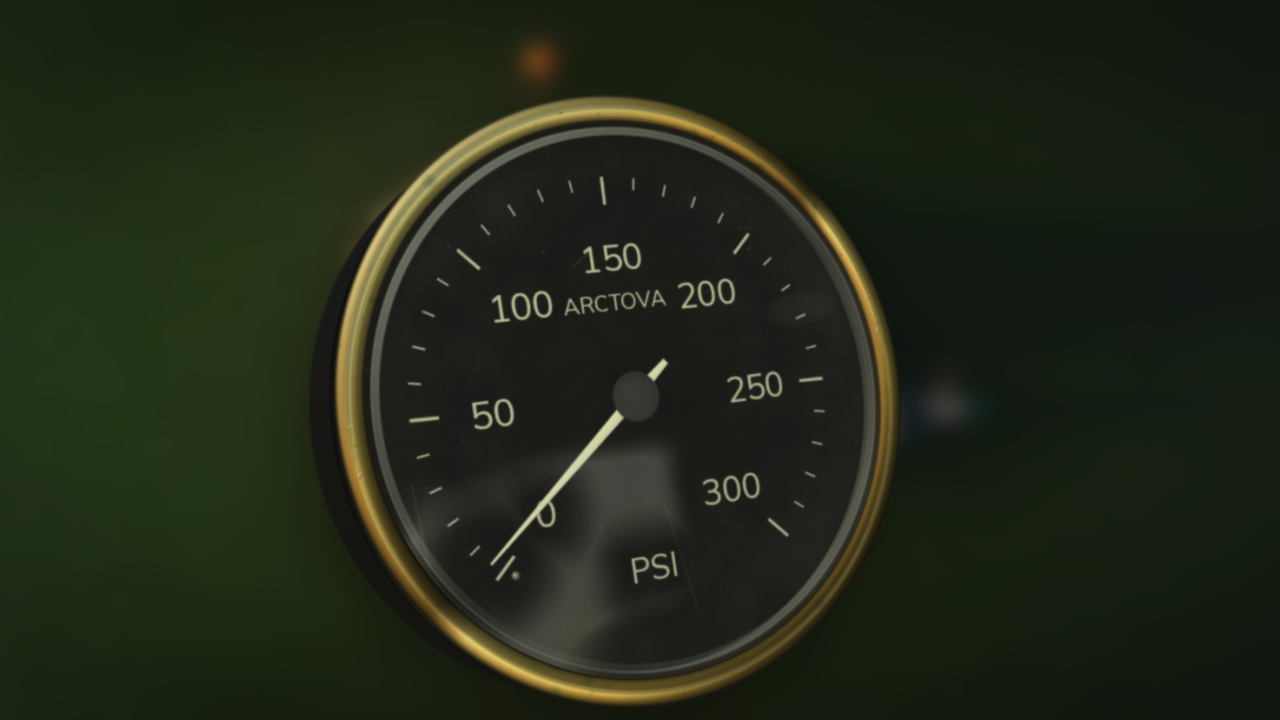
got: 5 psi
